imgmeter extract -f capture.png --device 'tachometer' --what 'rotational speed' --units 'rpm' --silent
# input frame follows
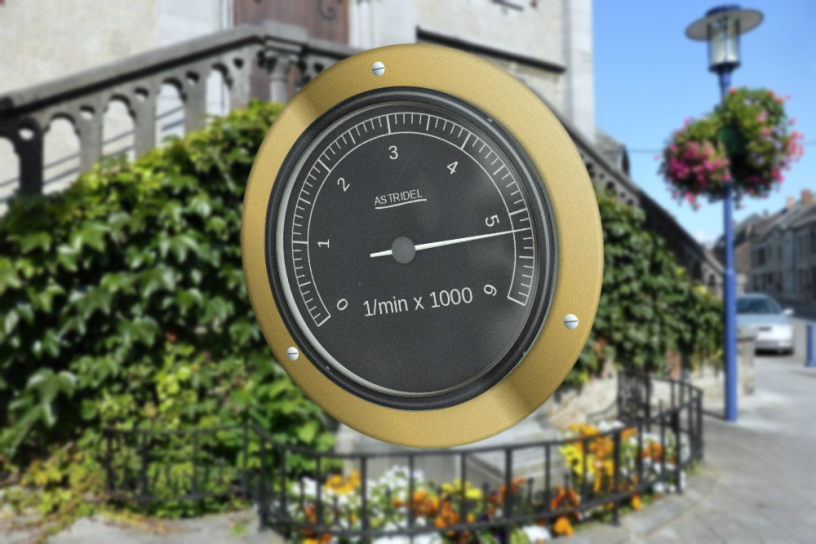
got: 5200 rpm
